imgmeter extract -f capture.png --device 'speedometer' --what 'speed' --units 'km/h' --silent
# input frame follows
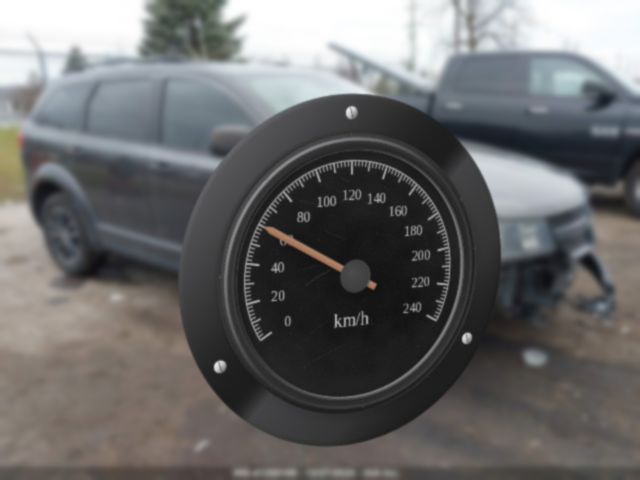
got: 60 km/h
